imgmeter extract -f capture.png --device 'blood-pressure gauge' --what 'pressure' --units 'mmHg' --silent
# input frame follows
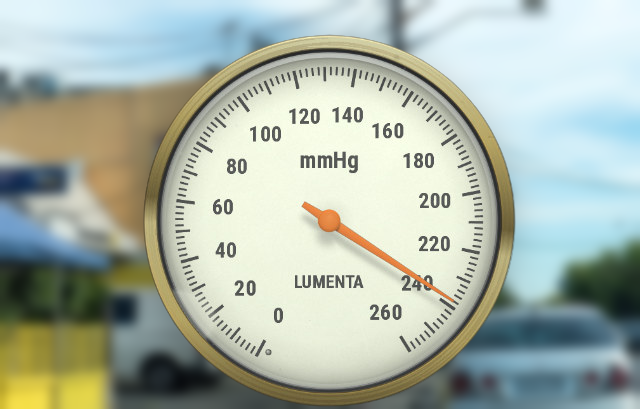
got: 238 mmHg
